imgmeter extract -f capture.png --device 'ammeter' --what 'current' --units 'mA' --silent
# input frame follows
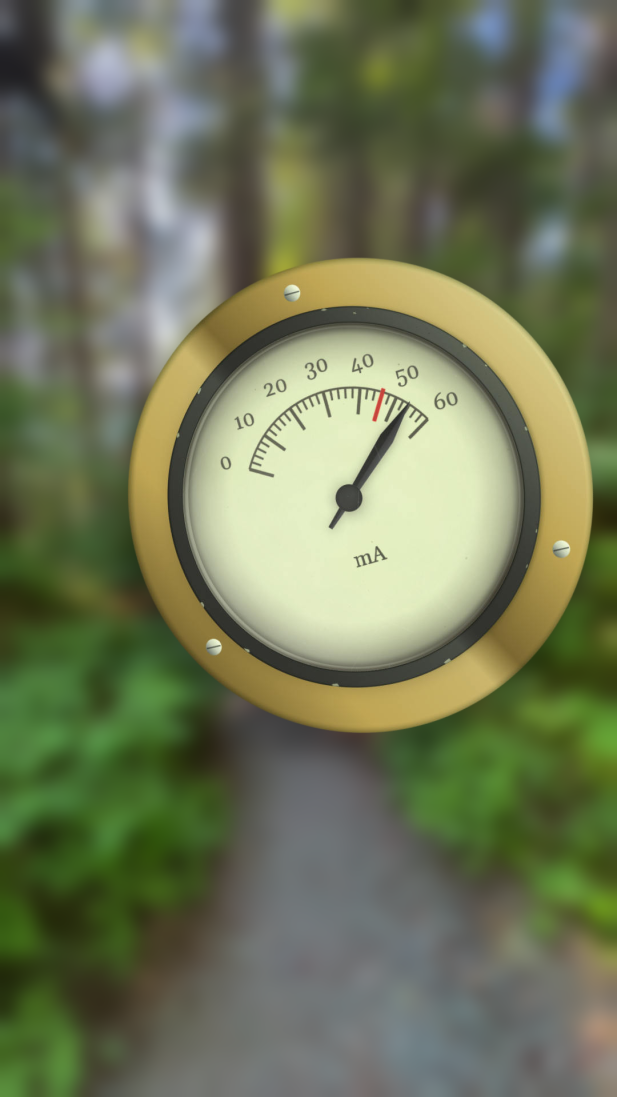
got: 54 mA
